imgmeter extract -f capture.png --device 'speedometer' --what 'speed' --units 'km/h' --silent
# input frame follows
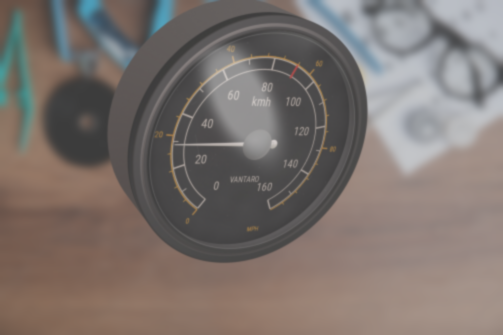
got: 30 km/h
